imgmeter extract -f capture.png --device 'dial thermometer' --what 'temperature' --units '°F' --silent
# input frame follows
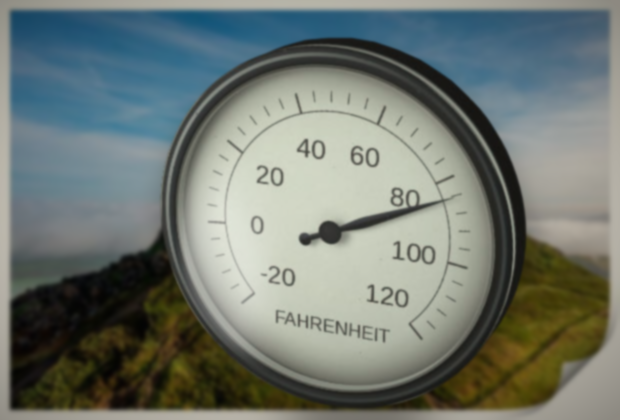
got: 84 °F
